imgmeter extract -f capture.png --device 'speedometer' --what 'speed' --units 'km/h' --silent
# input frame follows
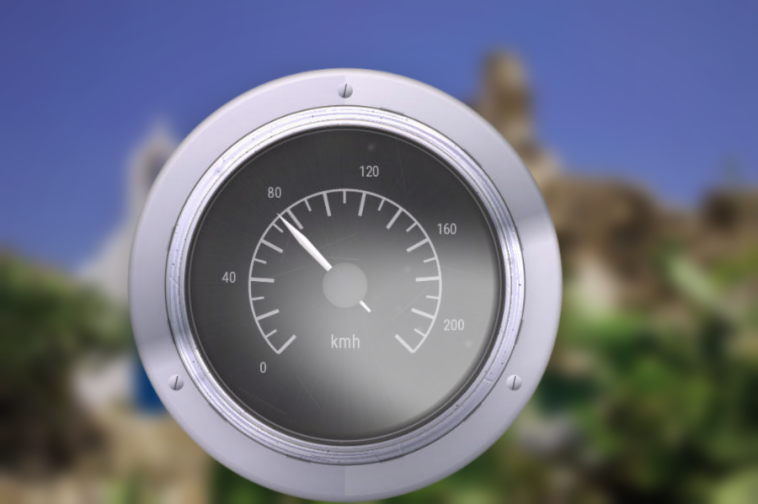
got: 75 km/h
